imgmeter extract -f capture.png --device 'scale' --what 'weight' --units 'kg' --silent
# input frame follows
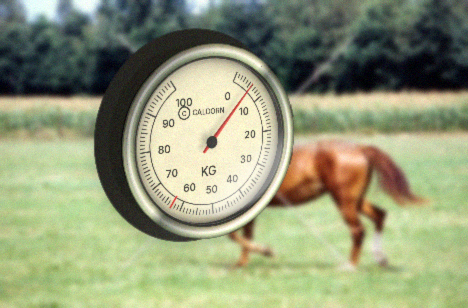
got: 5 kg
